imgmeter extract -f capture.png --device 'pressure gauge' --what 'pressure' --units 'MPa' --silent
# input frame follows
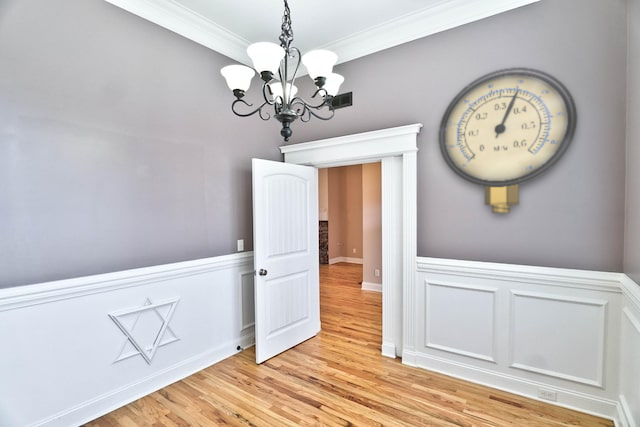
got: 0.35 MPa
